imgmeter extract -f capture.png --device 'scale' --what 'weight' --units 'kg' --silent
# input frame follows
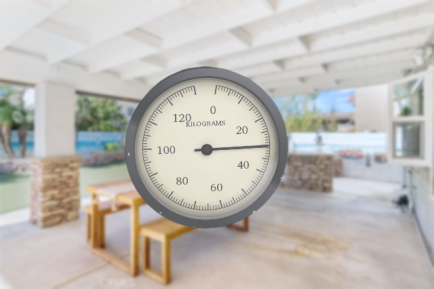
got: 30 kg
